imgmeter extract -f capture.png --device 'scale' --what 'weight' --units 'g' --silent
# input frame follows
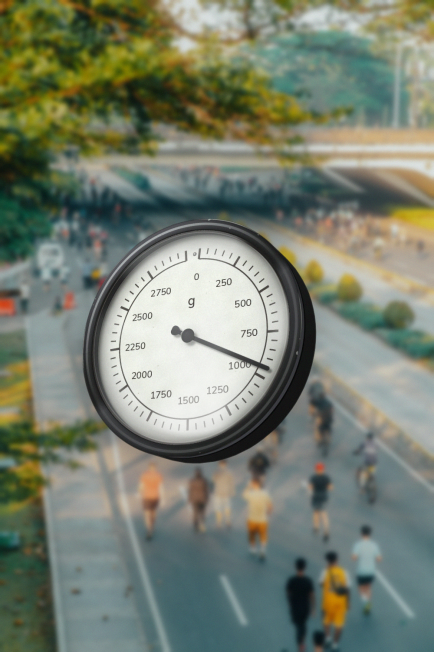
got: 950 g
